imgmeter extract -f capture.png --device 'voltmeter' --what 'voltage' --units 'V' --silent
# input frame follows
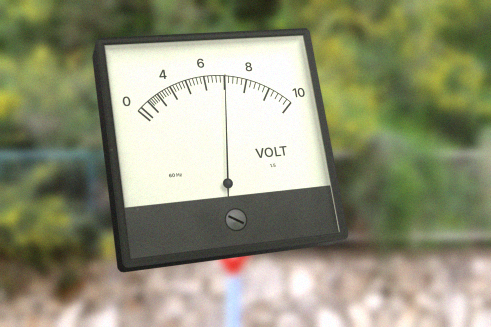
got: 7 V
